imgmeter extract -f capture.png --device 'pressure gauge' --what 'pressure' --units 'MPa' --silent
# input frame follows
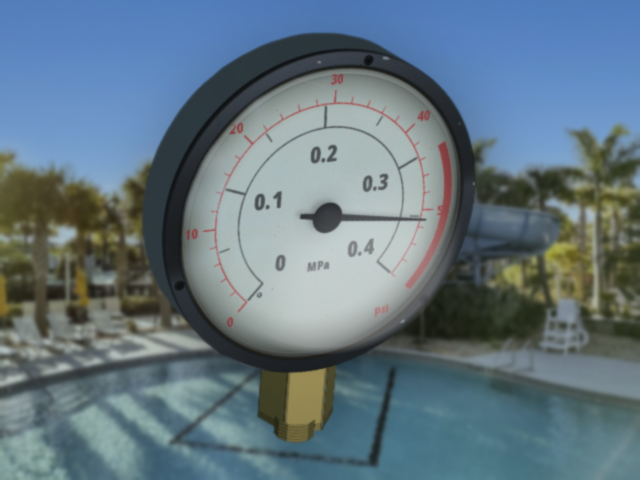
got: 0.35 MPa
